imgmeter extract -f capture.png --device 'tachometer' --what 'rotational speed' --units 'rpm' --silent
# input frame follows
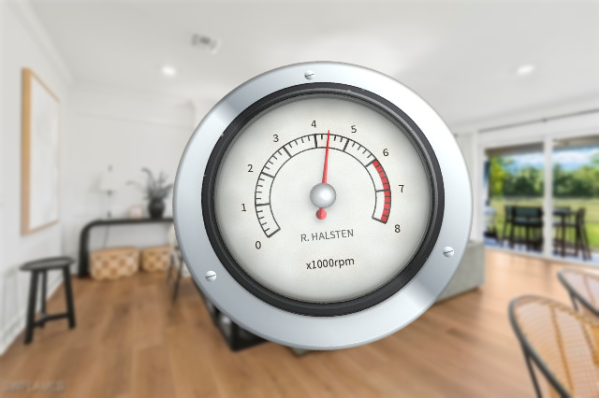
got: 4400 rpm
